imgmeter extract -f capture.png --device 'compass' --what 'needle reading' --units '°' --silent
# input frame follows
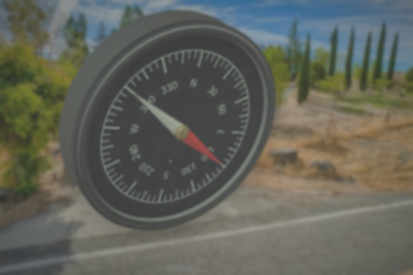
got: 120 °
